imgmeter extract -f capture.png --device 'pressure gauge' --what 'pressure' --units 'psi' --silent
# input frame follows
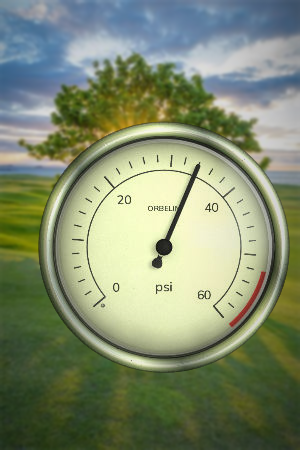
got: 34 psi
